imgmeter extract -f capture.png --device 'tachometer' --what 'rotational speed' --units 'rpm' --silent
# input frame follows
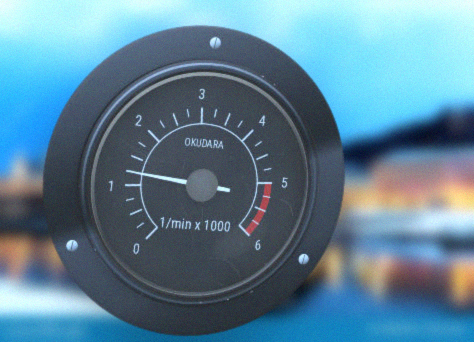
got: 1250 rpm
